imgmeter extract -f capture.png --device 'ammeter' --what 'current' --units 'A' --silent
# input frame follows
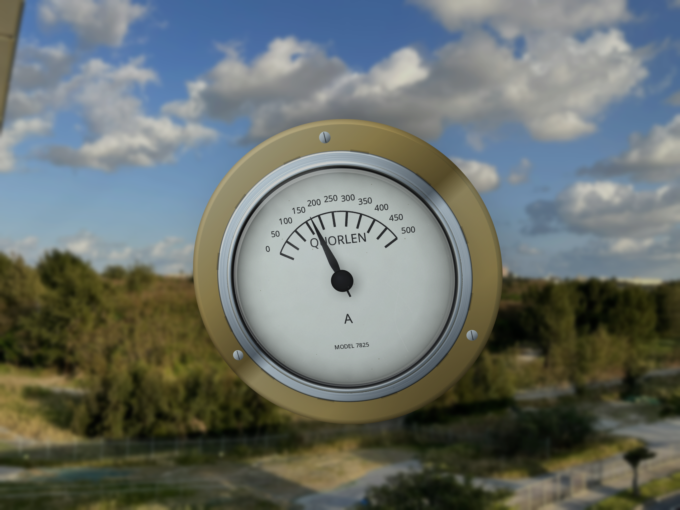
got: 175 A
